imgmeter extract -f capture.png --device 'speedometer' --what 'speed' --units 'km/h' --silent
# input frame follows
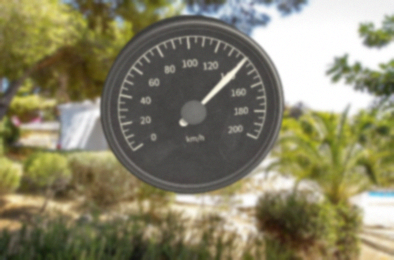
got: 140 km/h
